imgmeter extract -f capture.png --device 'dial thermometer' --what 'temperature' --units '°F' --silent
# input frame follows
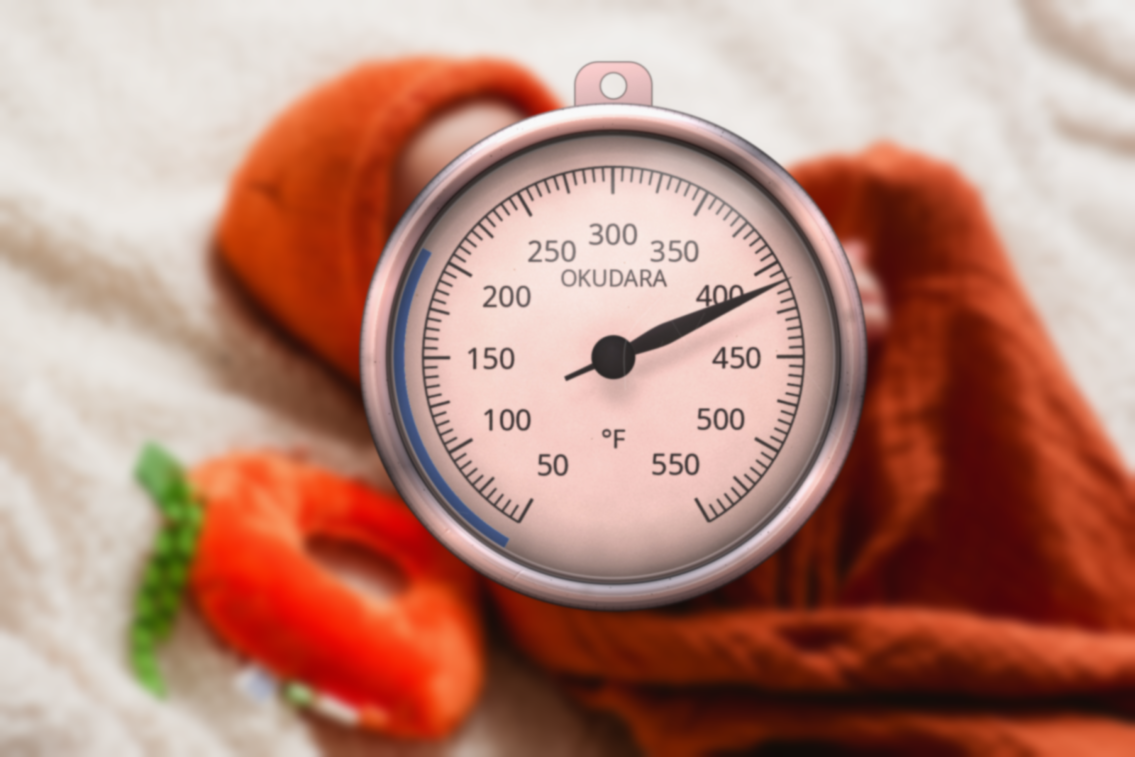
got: 410 °F
